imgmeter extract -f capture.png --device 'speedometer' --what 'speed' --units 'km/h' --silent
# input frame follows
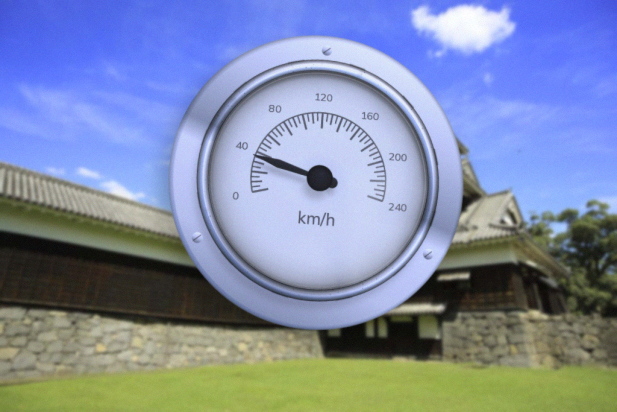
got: 35 km/h
